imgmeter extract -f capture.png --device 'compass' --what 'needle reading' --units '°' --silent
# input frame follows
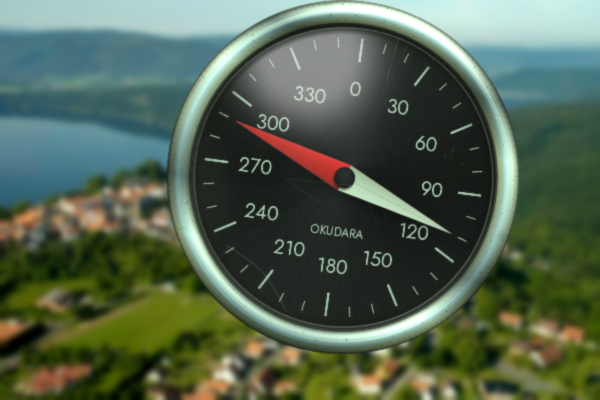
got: 290 °
